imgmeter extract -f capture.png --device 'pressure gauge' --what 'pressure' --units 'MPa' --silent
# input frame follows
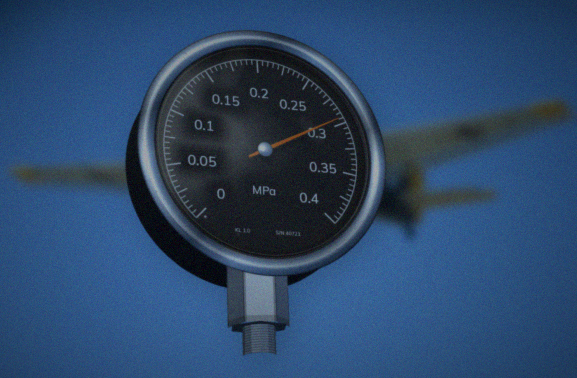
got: 0.295 MPa
